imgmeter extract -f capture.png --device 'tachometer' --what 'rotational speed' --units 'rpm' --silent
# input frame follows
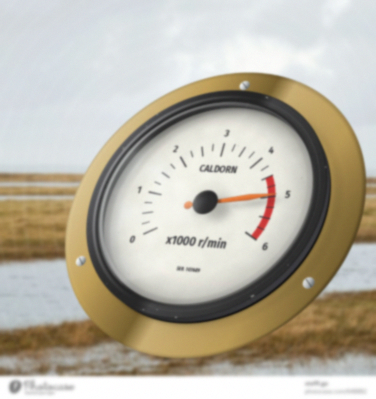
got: 5000 rpm
